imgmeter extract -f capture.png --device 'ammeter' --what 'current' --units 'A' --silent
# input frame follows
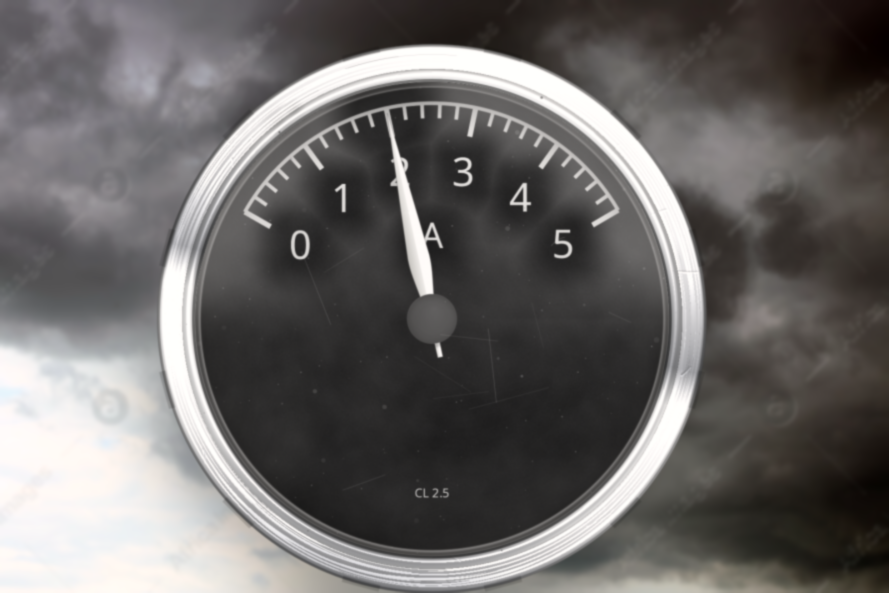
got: 2 A
